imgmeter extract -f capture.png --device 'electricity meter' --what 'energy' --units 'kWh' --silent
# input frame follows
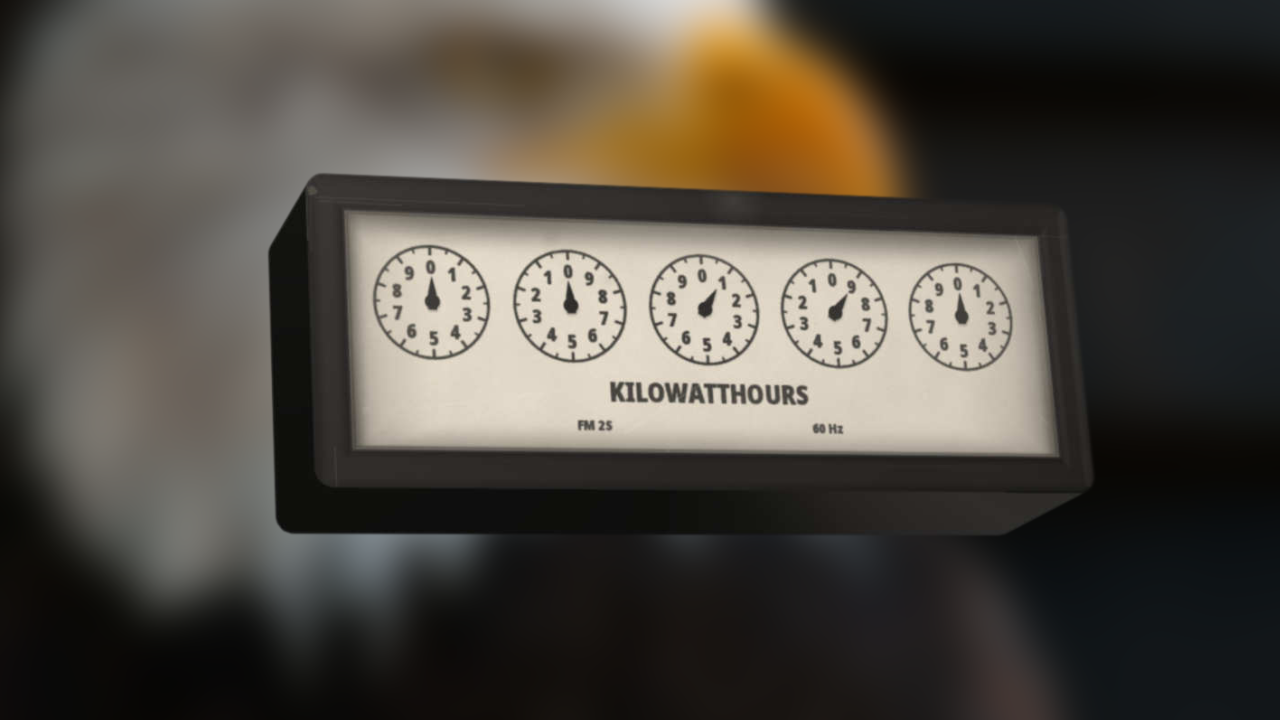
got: 90 kWh
